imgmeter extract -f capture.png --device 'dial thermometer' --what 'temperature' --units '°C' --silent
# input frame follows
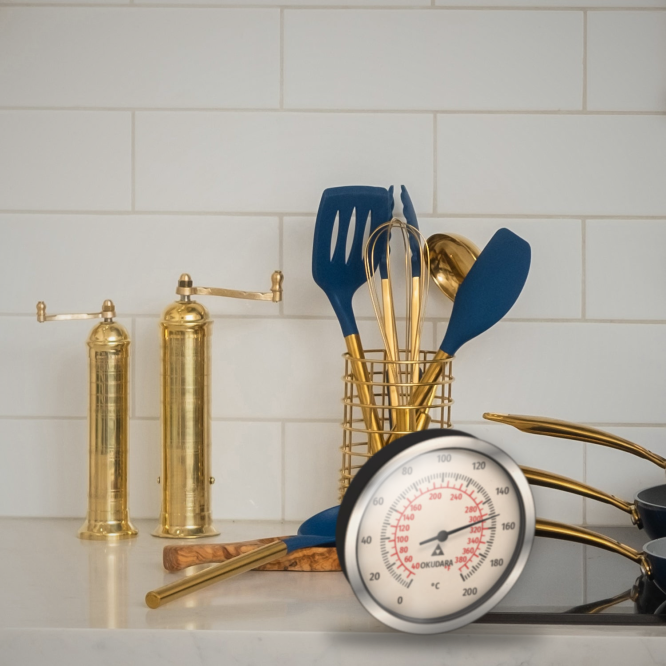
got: 150 °C
